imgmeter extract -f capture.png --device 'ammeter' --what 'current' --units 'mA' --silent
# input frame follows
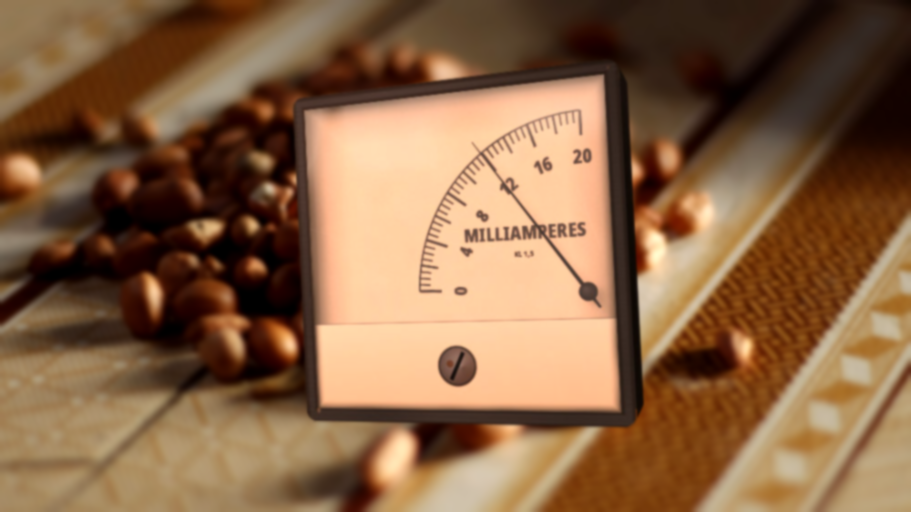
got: 12 mA
